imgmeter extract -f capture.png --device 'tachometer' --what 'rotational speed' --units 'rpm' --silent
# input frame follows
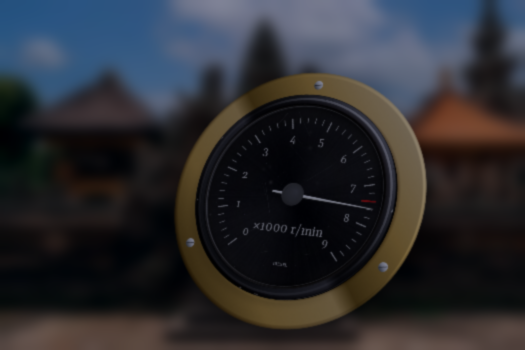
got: 7600 rpm
